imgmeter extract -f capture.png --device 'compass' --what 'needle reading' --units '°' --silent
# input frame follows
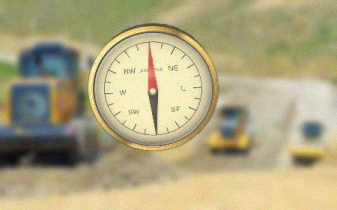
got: 0 °
